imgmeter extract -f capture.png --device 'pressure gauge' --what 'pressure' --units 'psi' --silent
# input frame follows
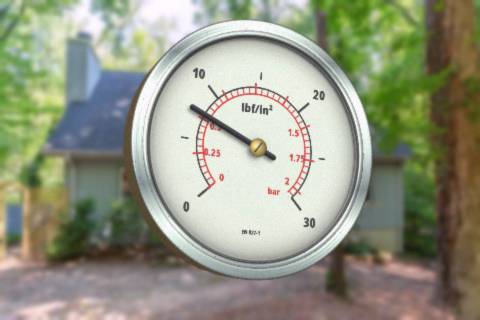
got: 7.5 psi
